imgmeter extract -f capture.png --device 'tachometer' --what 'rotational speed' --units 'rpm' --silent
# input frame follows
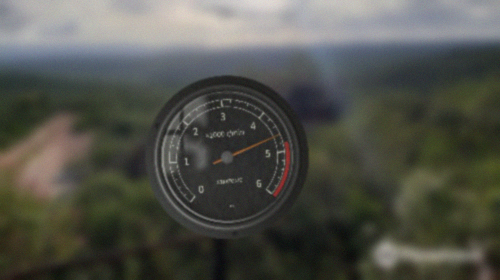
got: 4600 rpm
